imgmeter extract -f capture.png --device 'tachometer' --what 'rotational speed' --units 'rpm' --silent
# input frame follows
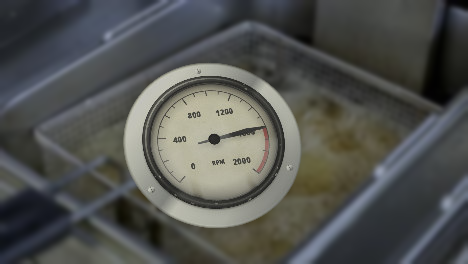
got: 1600 rpm
